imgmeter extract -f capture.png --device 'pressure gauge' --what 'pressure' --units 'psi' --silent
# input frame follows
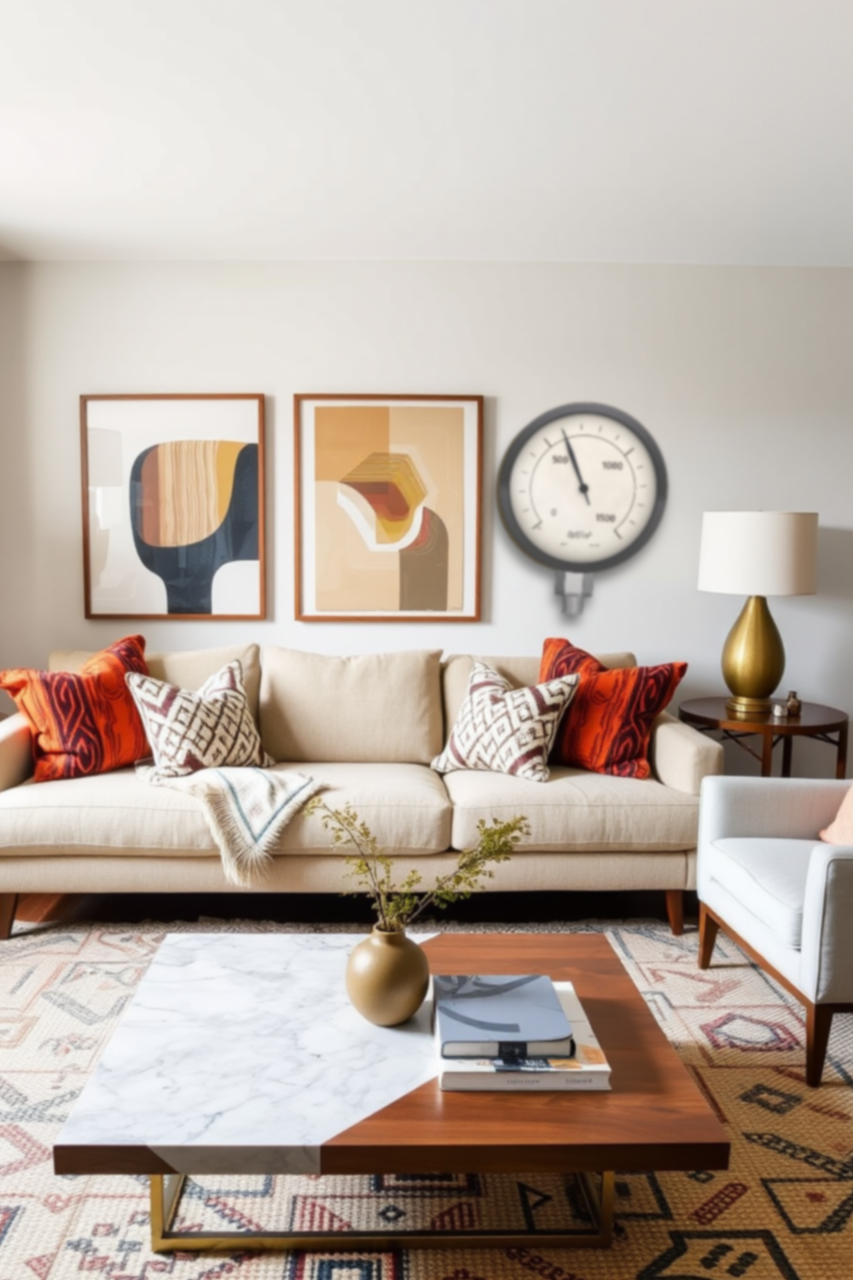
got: 600 psi
